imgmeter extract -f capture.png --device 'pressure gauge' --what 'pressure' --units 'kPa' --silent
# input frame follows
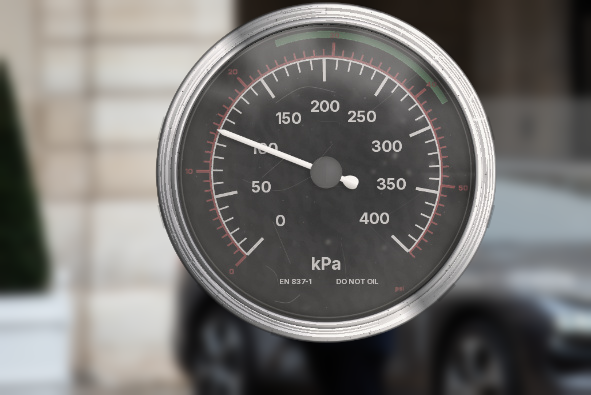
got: 100 kPa
